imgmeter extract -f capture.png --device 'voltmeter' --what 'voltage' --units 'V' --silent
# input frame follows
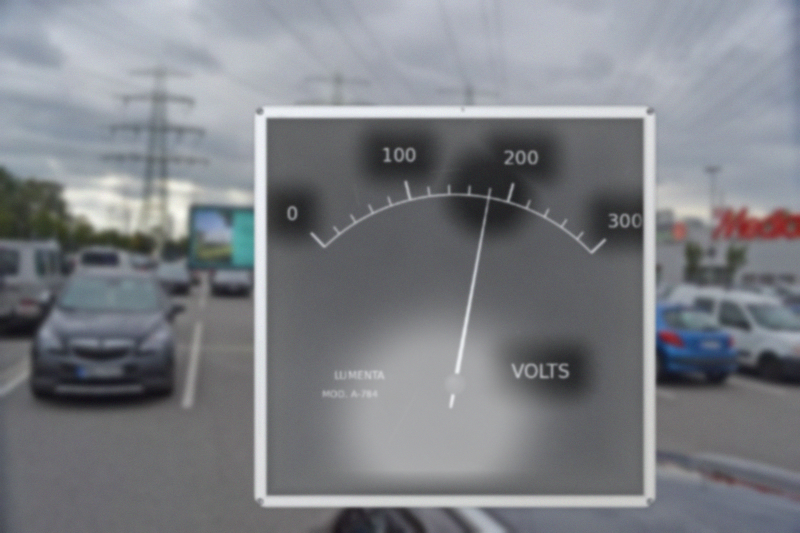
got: 180 V
